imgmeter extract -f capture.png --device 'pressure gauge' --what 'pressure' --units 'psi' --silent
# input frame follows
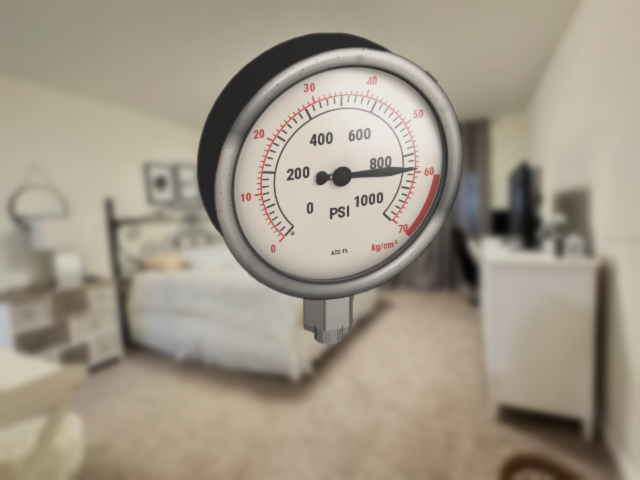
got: 840 psi
